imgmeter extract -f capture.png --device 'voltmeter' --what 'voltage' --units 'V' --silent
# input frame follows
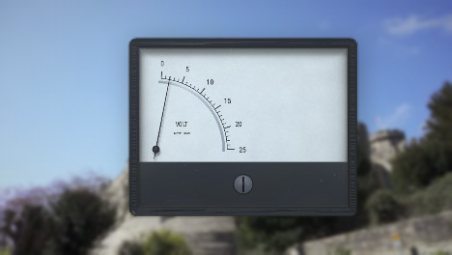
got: 2 V
